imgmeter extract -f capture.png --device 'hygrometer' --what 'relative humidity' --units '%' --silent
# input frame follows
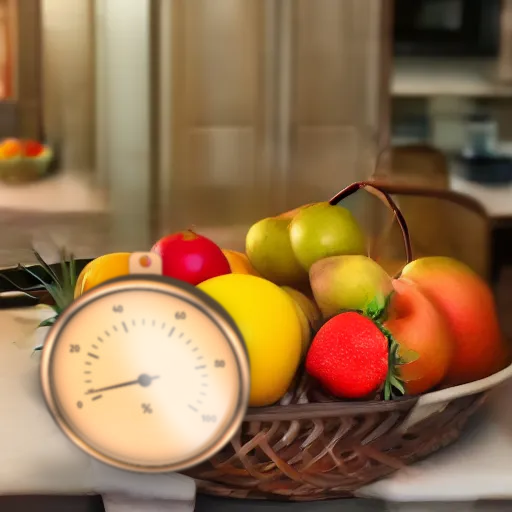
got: 4 %
